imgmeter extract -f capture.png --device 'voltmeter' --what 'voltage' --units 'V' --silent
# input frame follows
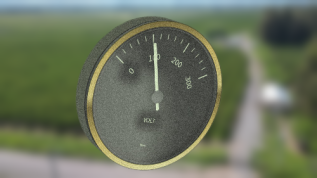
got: 100 V
